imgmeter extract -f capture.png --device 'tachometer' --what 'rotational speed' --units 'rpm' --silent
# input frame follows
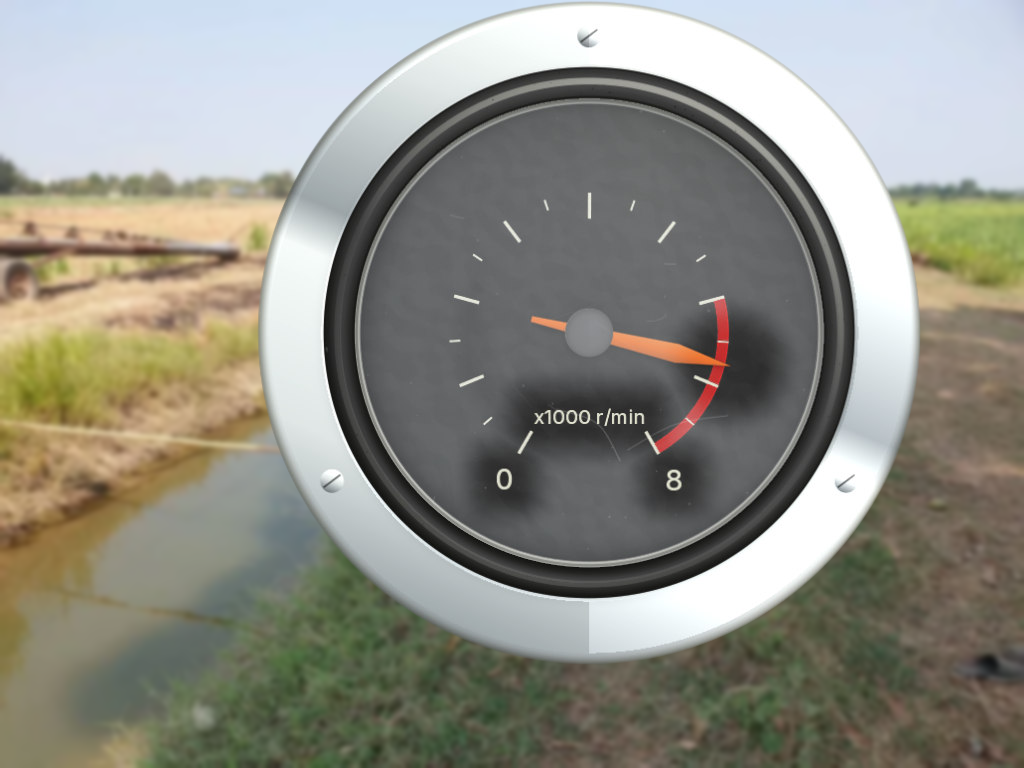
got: 6750 rpm
